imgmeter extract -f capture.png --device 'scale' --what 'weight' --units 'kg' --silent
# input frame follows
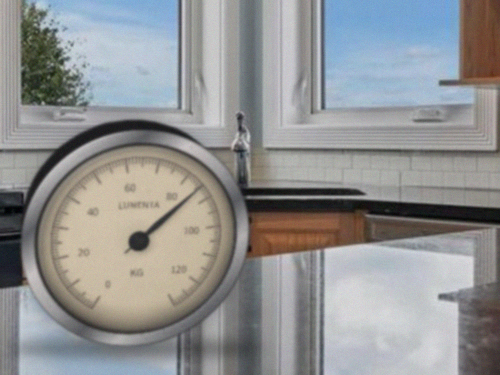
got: 85 kg
